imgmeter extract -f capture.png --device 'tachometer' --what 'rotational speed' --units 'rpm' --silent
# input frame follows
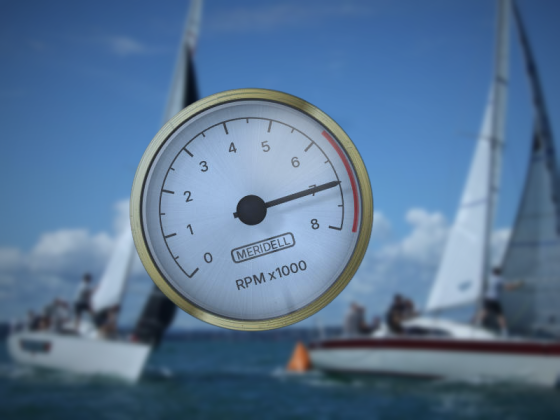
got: 7000 rpm
